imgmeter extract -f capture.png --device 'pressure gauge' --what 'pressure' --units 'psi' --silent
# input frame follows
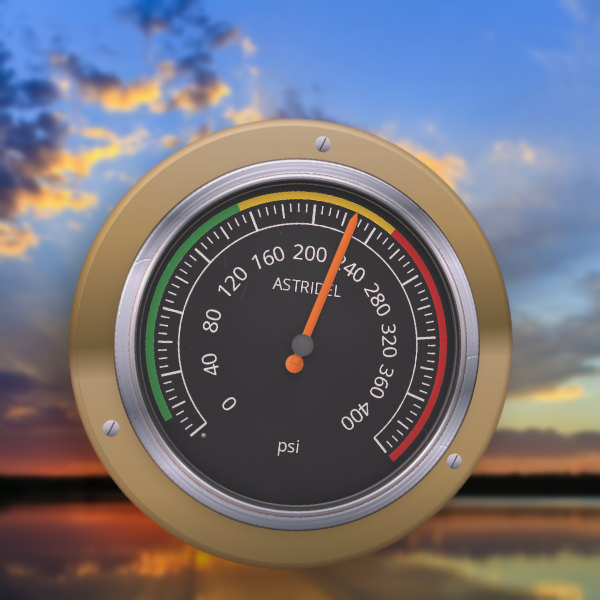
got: 225 psi
